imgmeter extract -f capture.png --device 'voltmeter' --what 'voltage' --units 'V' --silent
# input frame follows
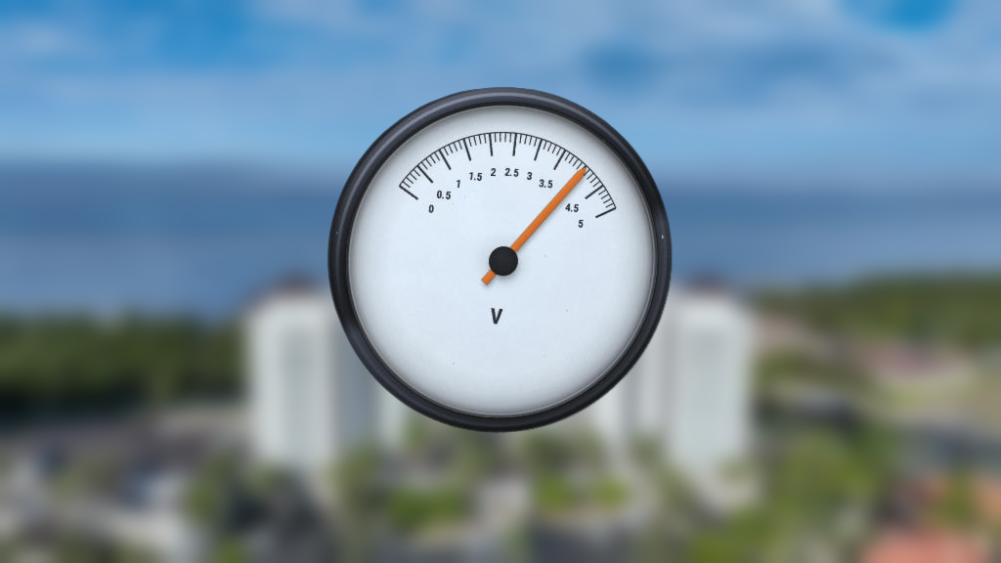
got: 4 V
